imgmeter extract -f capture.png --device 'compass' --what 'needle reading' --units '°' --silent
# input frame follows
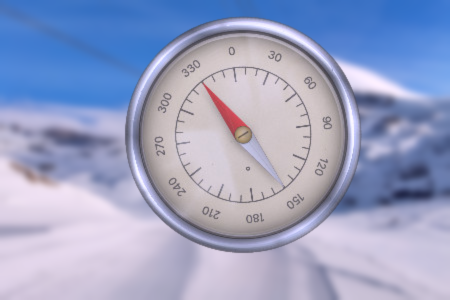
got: 330 °
